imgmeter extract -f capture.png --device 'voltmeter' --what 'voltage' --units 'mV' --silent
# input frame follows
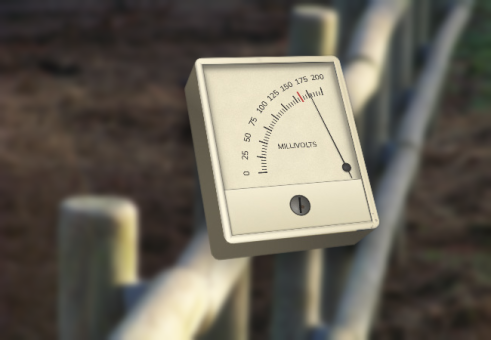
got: 175 mV
